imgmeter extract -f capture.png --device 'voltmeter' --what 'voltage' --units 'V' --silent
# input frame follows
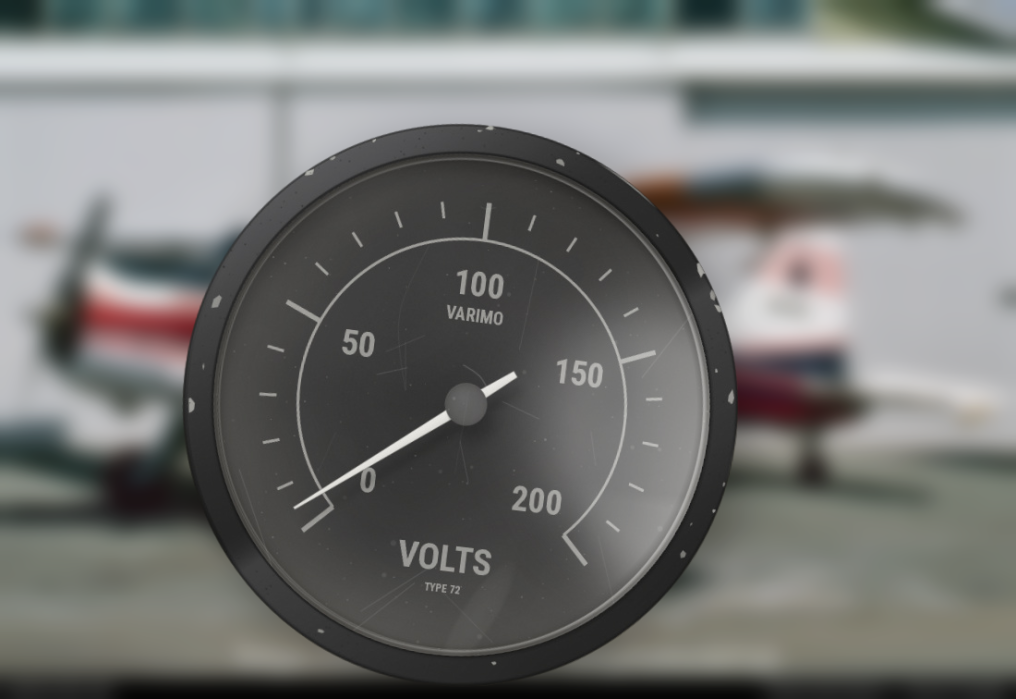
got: 5 V
